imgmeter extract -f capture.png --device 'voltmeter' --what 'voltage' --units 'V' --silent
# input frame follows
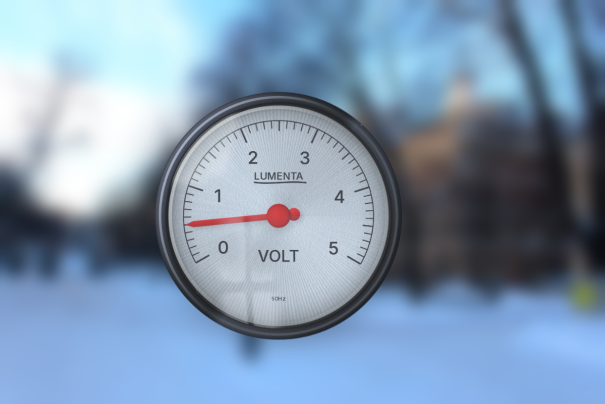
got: 0.5 V
